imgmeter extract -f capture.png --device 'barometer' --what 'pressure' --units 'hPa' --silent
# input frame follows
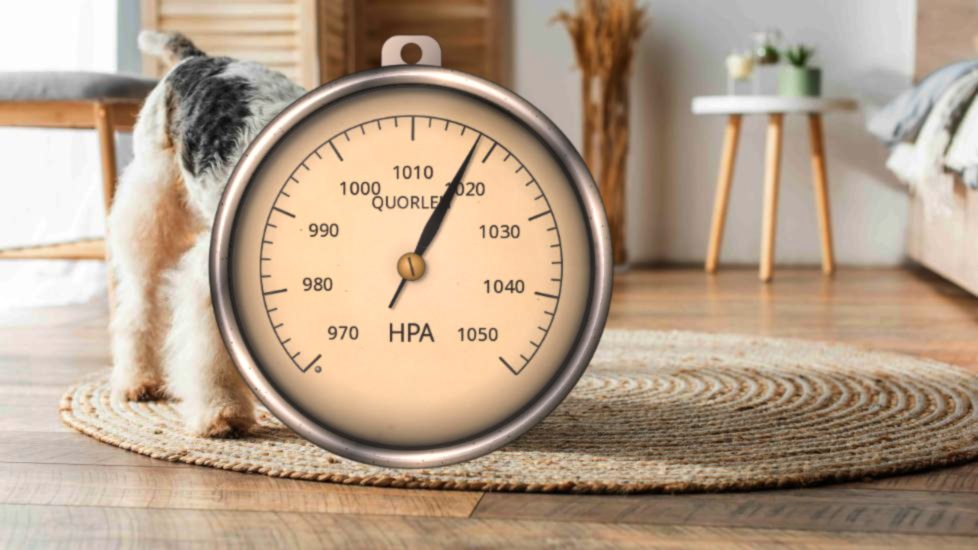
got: 1018 hPa
